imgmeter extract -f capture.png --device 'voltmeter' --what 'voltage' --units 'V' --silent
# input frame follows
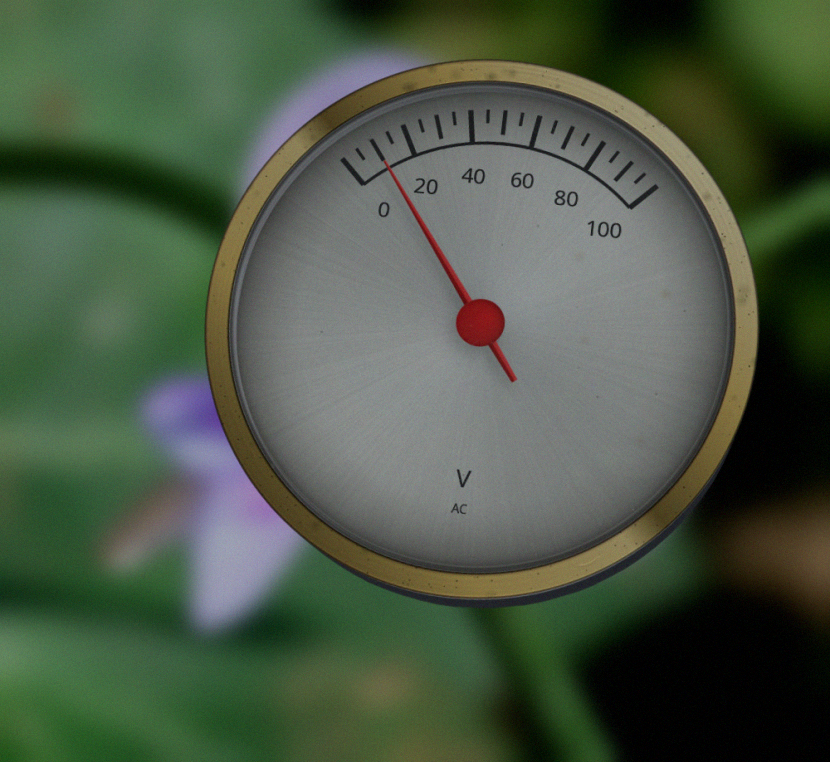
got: 10 V
